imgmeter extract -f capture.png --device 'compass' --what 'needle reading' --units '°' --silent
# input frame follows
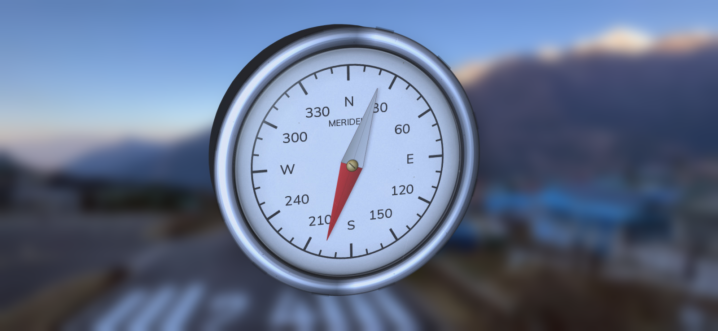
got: 200 °
